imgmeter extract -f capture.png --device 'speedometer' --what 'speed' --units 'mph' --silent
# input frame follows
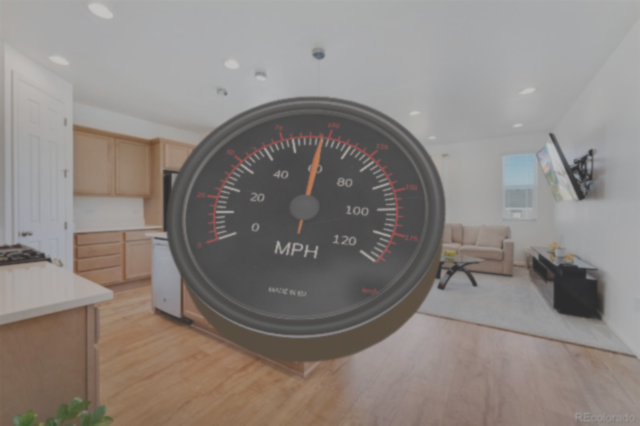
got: 60 mph
